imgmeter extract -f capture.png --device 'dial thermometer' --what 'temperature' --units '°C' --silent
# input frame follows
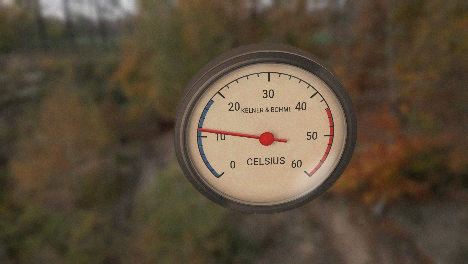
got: 12 °C
